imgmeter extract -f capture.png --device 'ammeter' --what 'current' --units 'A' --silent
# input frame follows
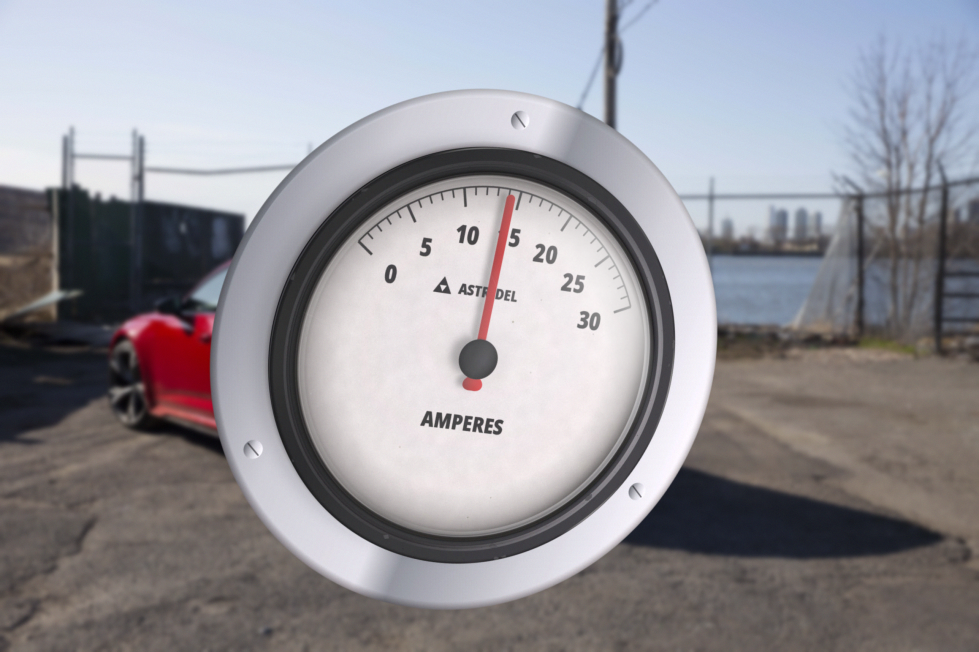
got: 14 A
